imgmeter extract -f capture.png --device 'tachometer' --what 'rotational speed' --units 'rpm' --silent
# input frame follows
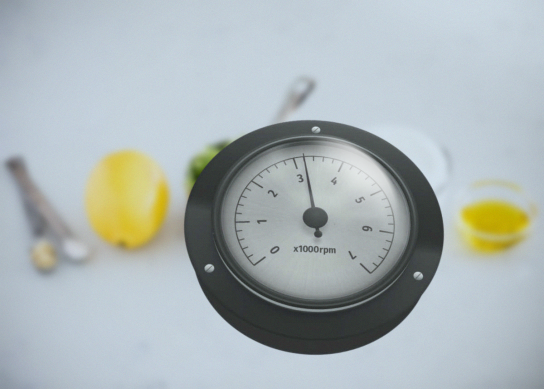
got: 3200 rpm
